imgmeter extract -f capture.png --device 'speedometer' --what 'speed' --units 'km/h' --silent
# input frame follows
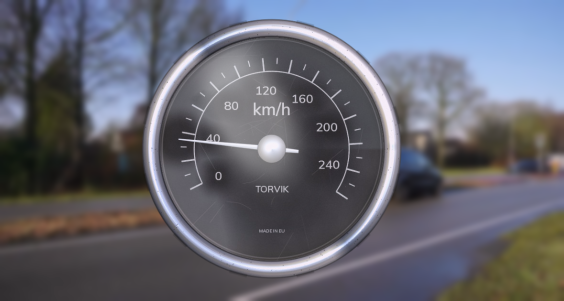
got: 35 km/h
